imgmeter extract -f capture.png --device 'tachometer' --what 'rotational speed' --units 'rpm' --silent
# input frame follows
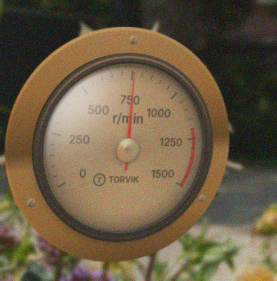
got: 750 rpm
